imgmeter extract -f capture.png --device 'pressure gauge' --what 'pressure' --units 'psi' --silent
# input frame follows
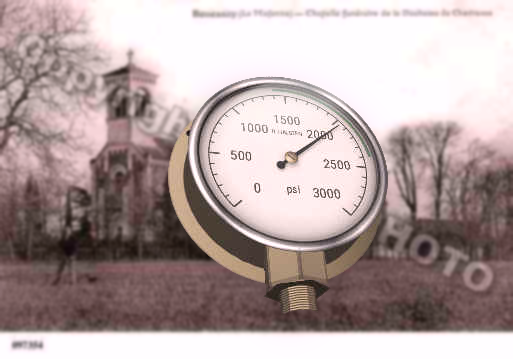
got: 2050 psi
